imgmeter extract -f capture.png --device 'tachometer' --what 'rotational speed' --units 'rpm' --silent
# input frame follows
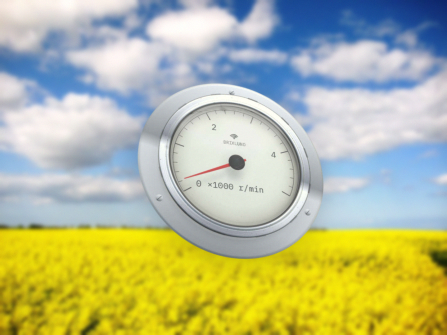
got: 200 rpm
